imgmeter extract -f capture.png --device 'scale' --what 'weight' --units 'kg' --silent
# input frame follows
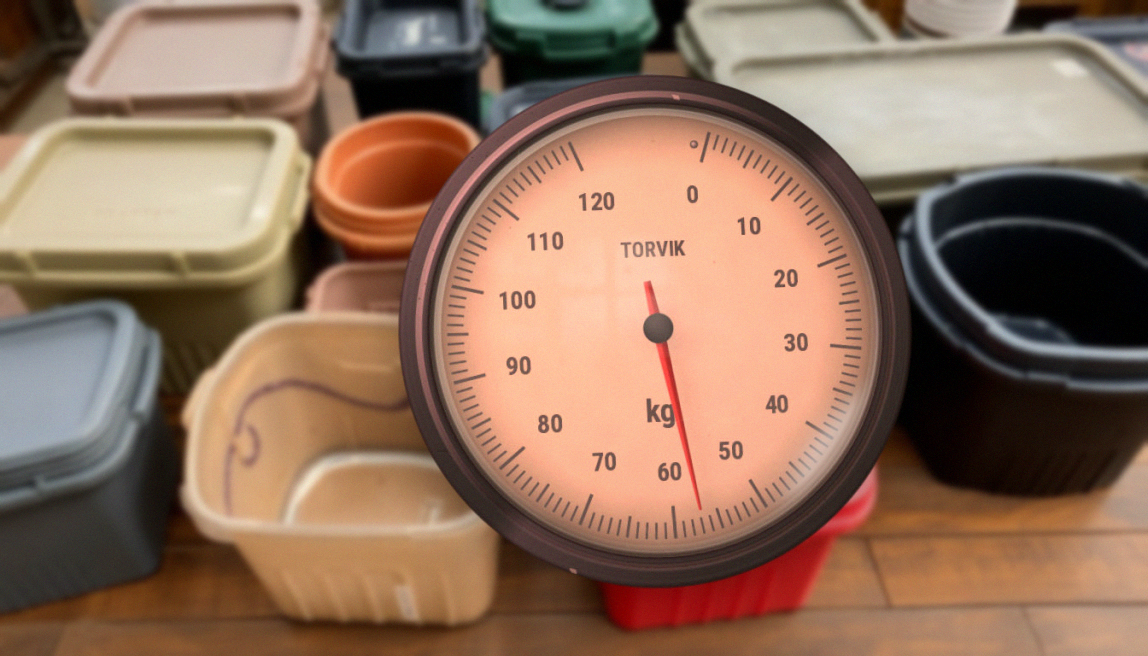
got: 57 kg
